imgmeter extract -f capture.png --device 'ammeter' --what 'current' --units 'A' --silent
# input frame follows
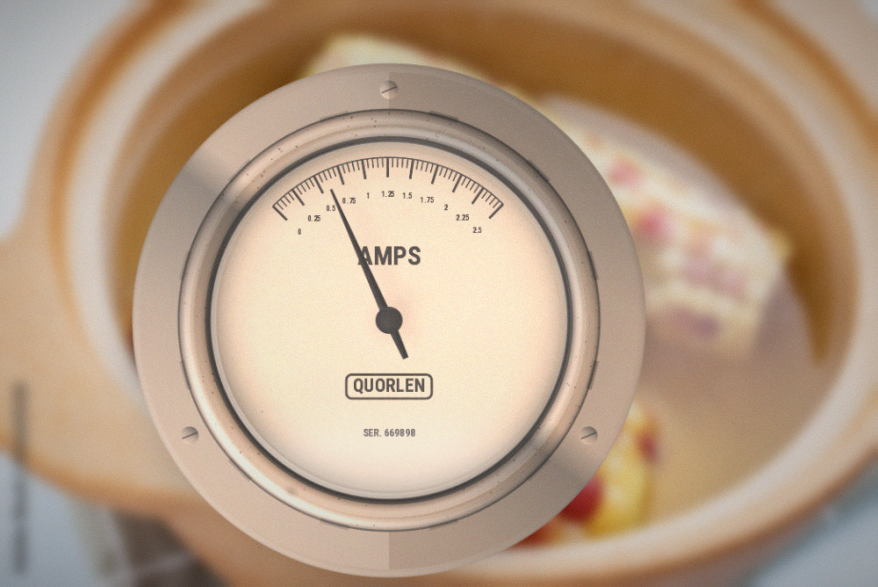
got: 0.6 A
